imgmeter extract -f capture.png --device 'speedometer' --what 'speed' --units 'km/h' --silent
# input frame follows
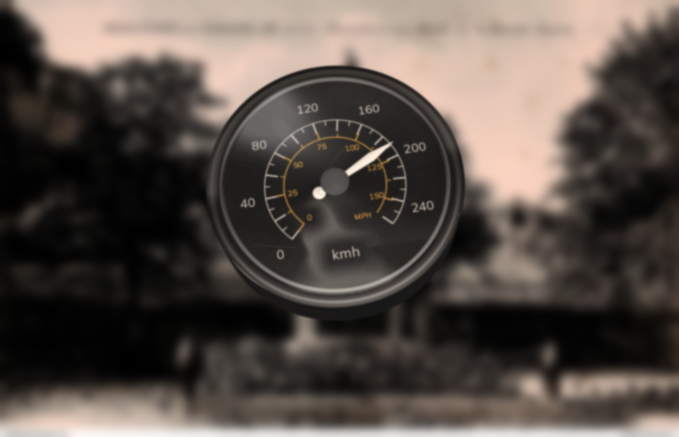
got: 190 km/h
